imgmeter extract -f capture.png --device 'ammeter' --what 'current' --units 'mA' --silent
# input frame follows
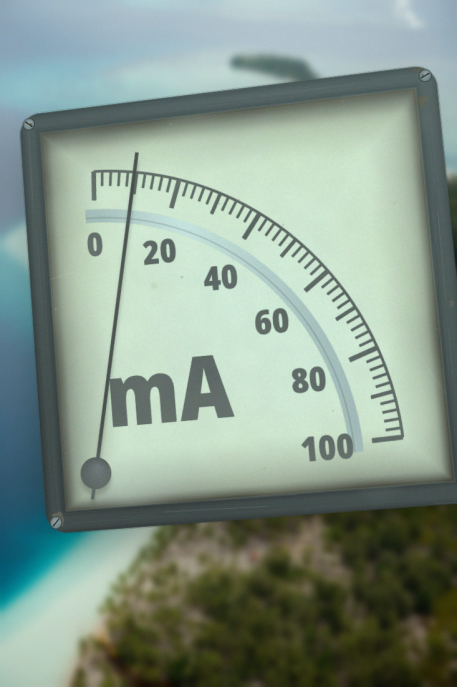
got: 10 mA
